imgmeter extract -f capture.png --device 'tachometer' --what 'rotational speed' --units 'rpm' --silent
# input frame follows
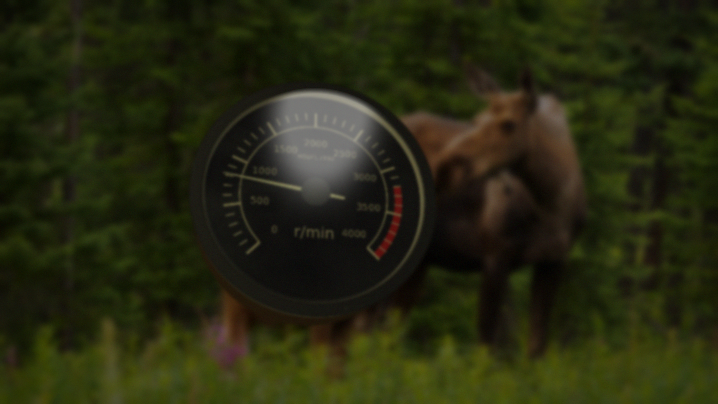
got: 800 rpm
